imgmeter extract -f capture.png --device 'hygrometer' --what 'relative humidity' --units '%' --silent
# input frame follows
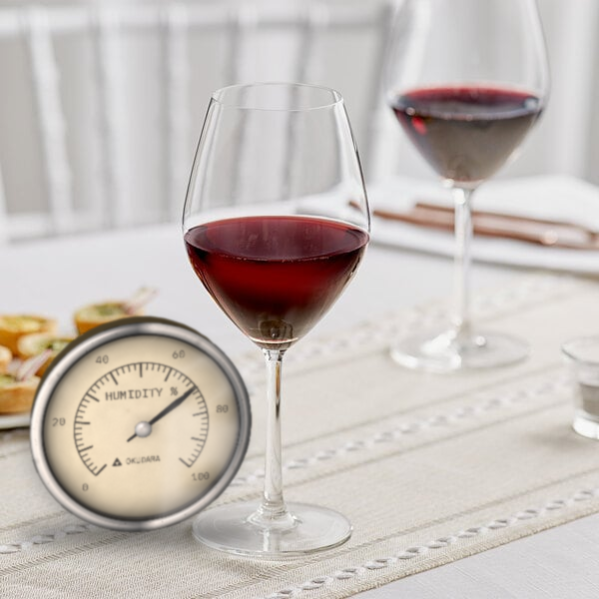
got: 70 %
